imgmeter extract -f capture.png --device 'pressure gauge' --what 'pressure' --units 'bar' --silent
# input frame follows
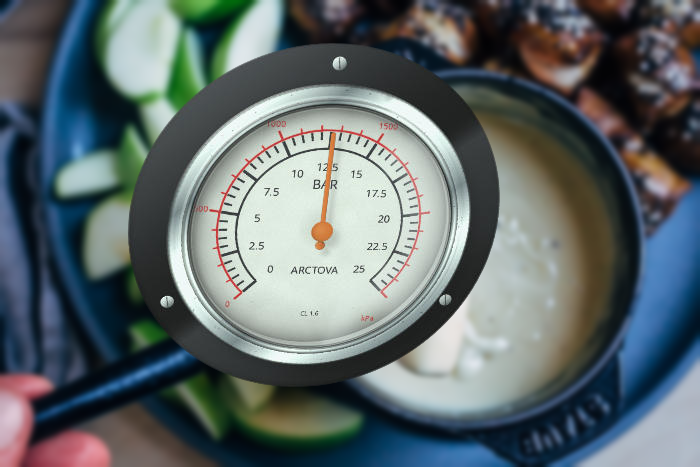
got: 12.5 bar
